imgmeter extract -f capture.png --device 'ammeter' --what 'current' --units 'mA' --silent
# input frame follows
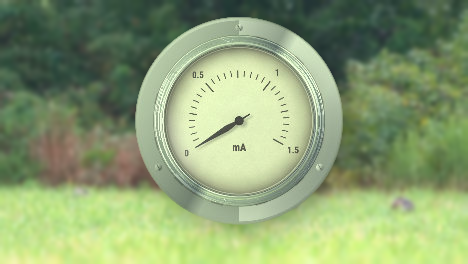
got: 0 mA
